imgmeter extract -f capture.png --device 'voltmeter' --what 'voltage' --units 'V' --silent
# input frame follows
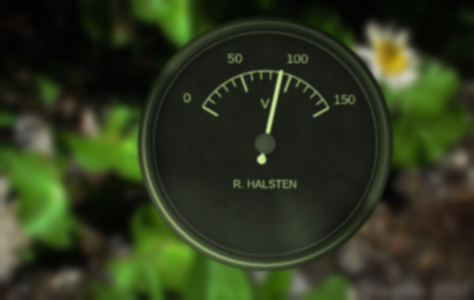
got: 90 V
